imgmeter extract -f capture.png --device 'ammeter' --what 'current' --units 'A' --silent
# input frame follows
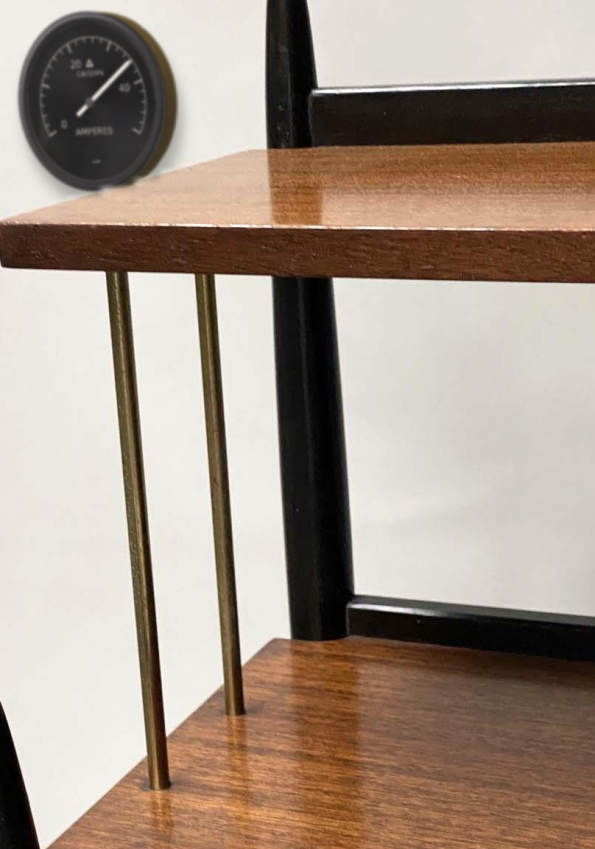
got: 36 A
